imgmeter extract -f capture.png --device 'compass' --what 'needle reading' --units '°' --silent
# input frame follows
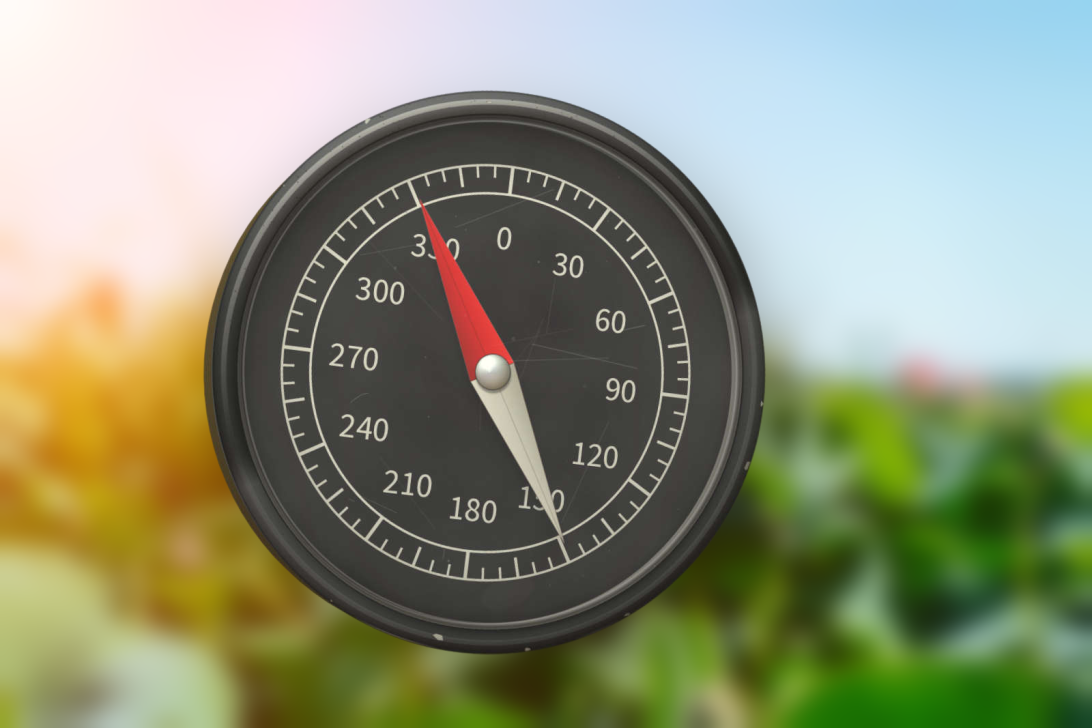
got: 330 °
